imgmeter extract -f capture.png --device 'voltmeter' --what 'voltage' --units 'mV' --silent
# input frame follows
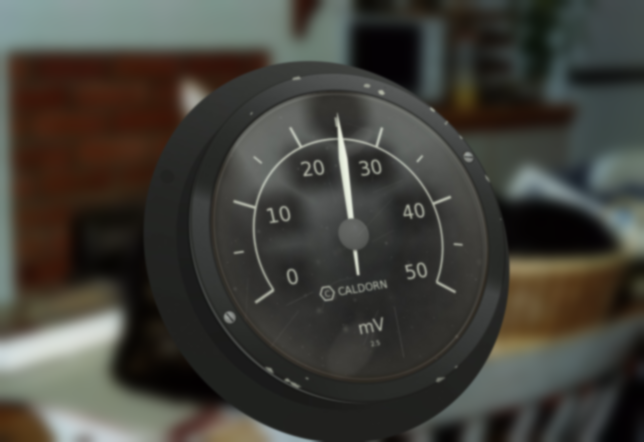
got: 25 mV
